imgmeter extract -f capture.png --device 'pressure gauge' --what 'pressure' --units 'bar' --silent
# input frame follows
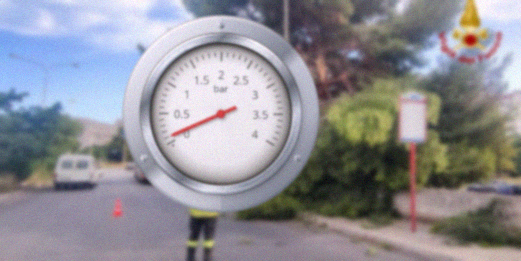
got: 0.1 bar
